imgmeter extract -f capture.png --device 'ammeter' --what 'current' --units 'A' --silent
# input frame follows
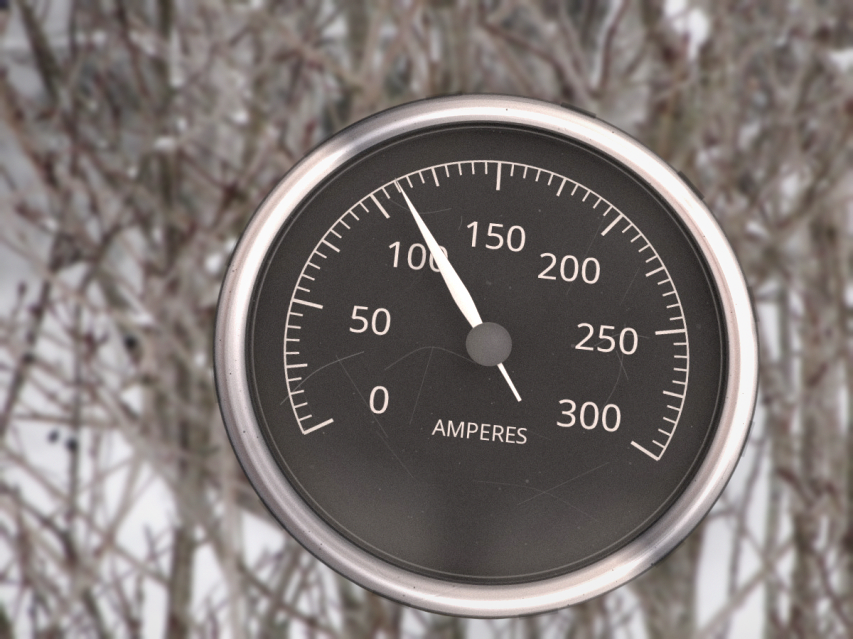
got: 110 A
